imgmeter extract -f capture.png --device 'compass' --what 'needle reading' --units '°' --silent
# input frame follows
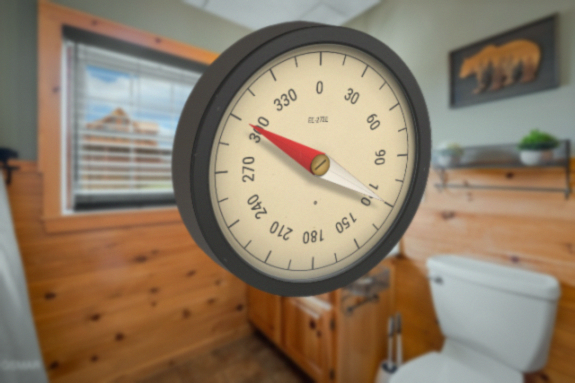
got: 300 °
